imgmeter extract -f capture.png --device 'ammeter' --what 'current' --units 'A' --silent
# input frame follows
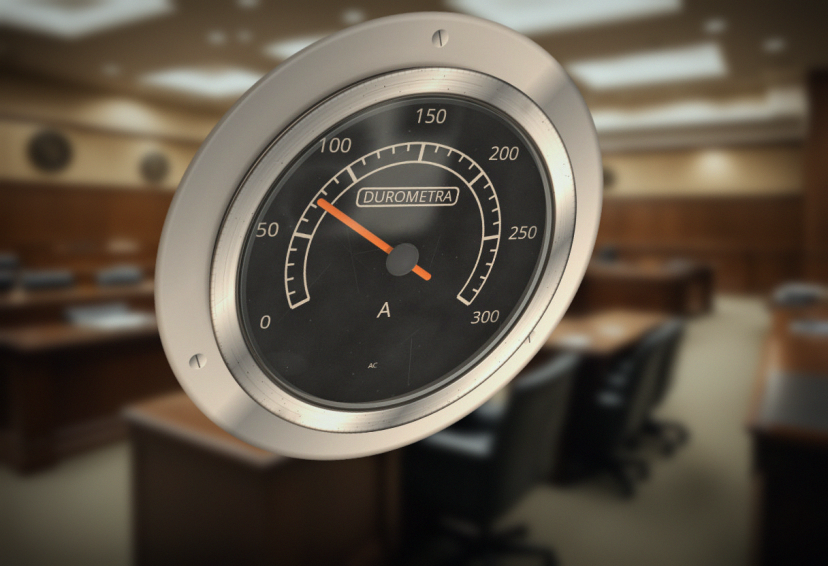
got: 75 A
